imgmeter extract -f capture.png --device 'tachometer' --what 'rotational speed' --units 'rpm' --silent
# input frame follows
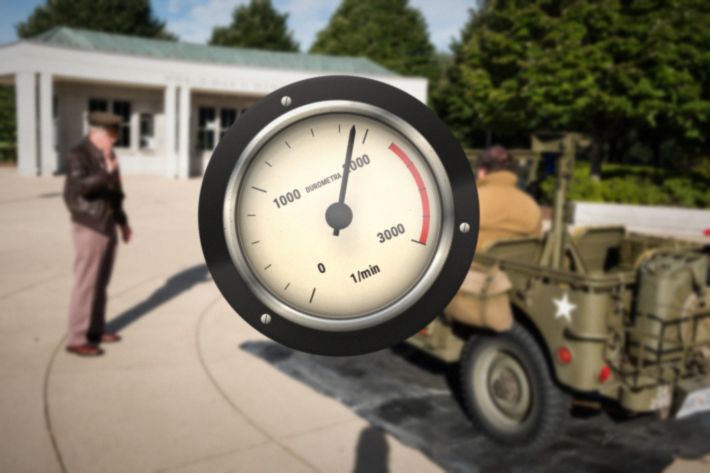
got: 1900 rpm
